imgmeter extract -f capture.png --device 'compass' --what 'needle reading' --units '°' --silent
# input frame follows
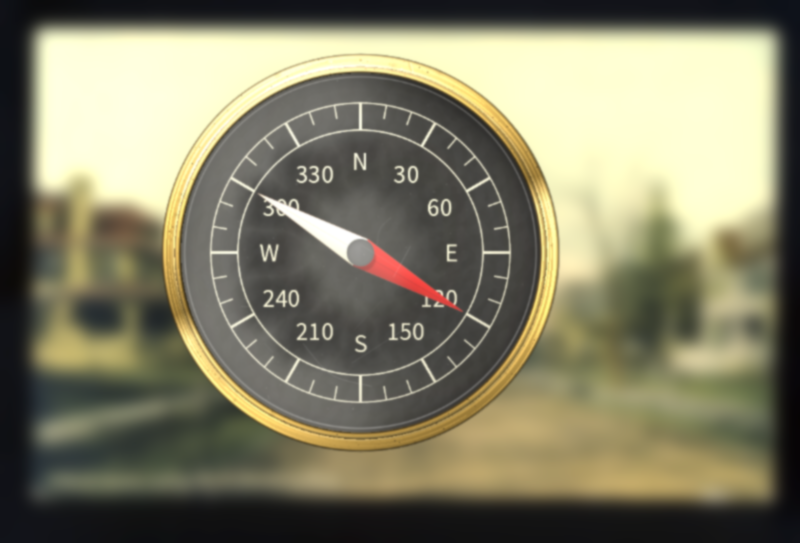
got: 120 °
